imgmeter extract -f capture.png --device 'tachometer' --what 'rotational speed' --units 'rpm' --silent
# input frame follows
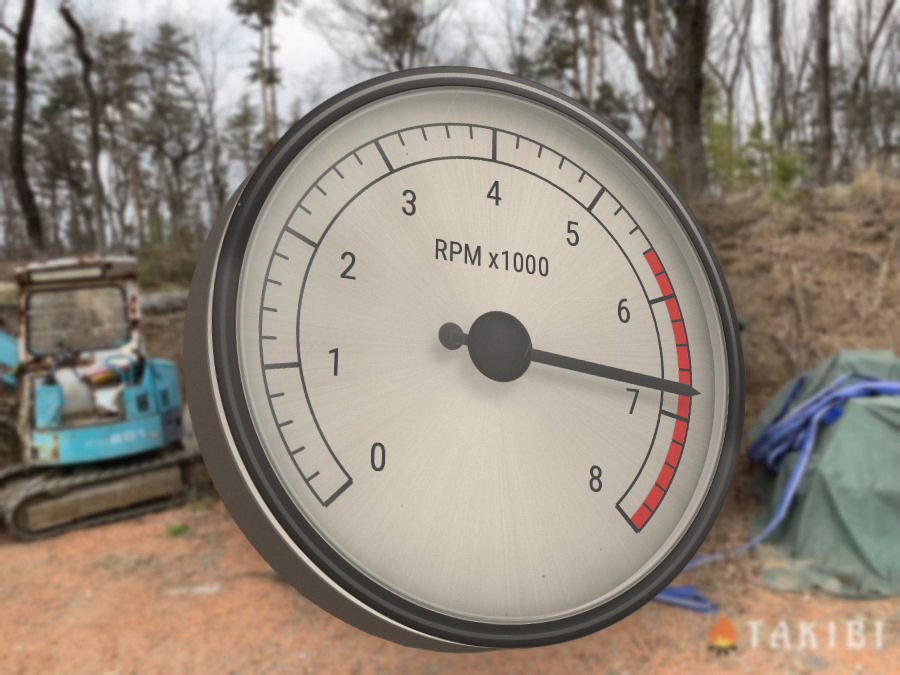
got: 6800 rpm
